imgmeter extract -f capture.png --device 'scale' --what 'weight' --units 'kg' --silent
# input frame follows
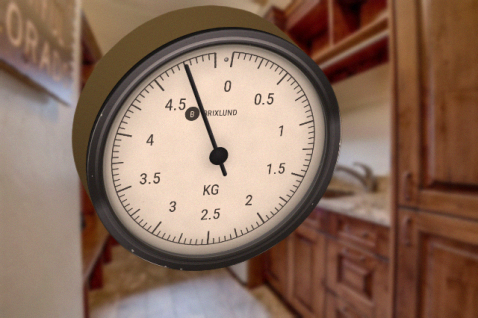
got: 4.75 kg
